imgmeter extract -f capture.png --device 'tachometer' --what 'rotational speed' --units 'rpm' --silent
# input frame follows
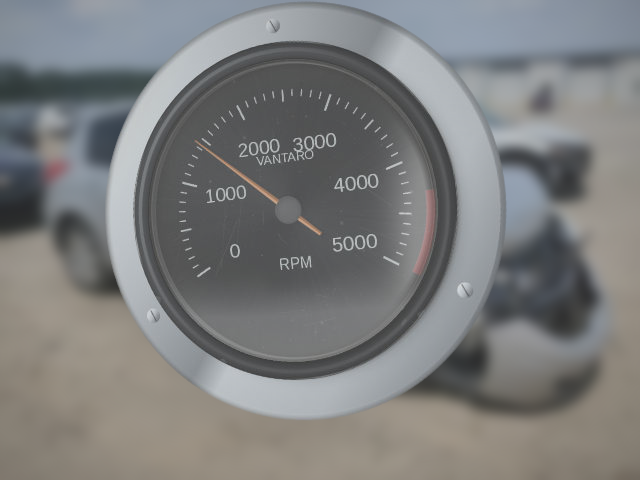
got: 1450 rpm
